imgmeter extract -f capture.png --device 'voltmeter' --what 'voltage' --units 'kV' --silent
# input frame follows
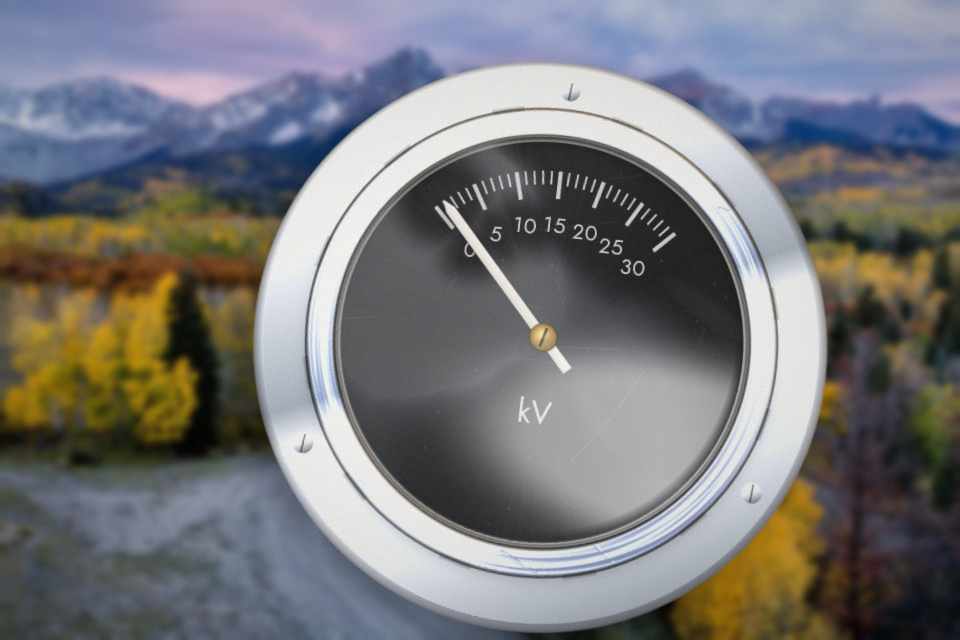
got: 1 kV
